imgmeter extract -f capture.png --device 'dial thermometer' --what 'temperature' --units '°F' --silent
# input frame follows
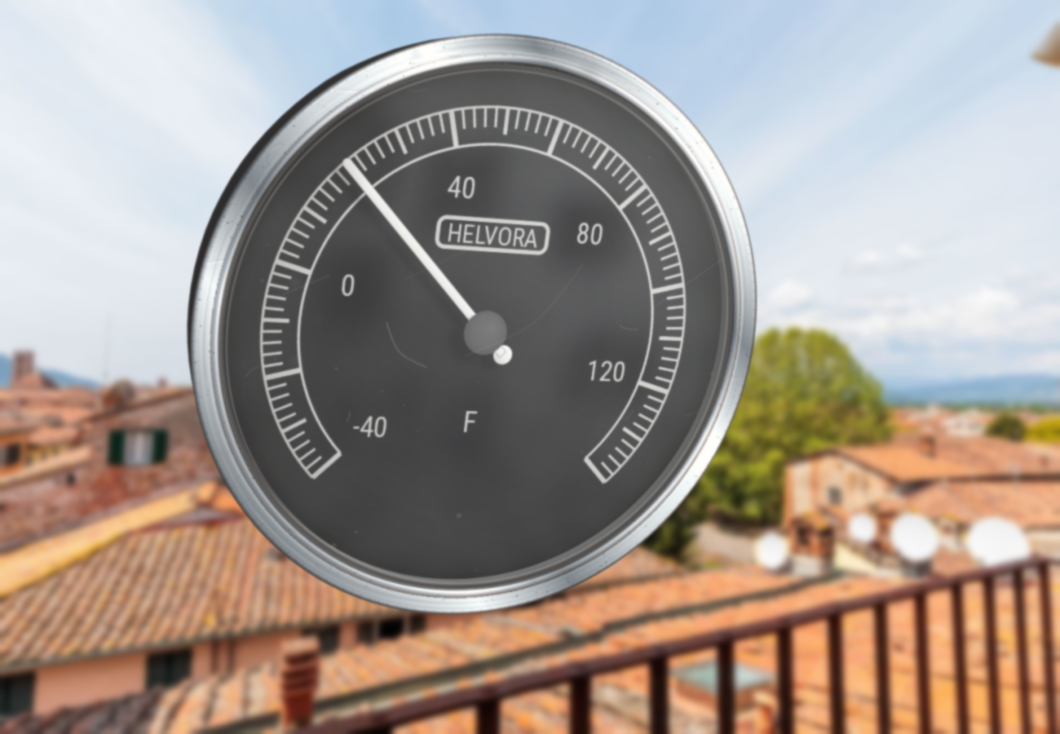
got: 20 °F
